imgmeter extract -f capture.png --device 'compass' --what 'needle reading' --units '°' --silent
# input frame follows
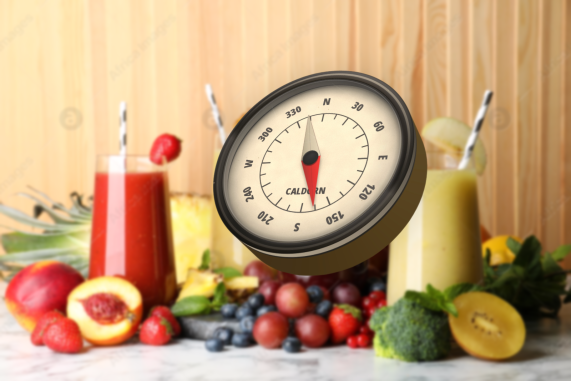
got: 165 °
